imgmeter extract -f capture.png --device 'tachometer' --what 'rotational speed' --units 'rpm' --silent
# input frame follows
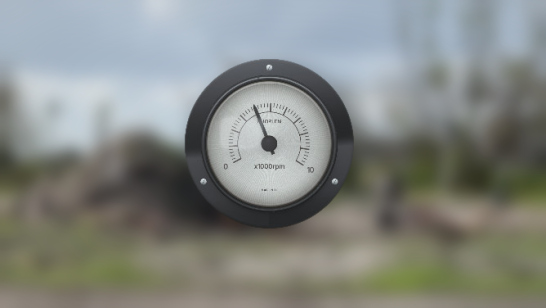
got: 4000 rpm
